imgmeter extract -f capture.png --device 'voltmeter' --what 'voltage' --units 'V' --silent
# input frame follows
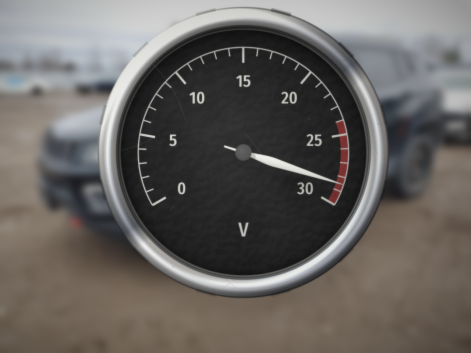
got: 28.5 V
